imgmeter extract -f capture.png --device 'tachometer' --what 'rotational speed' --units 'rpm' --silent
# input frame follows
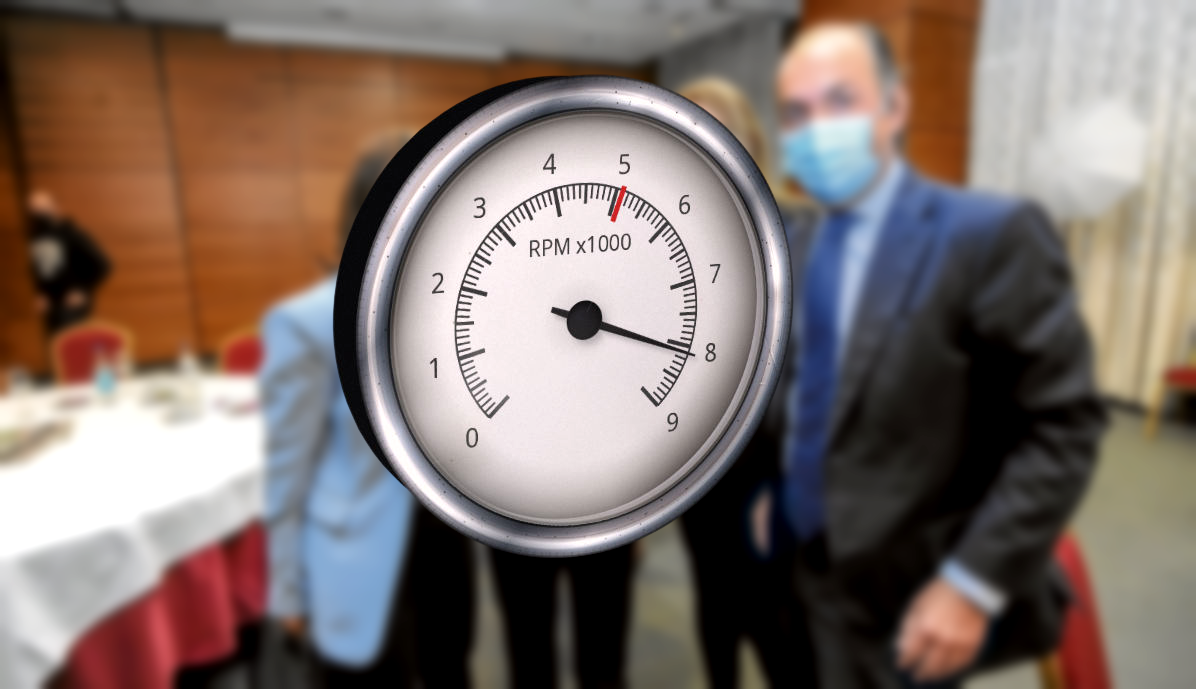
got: 8100 rpm
